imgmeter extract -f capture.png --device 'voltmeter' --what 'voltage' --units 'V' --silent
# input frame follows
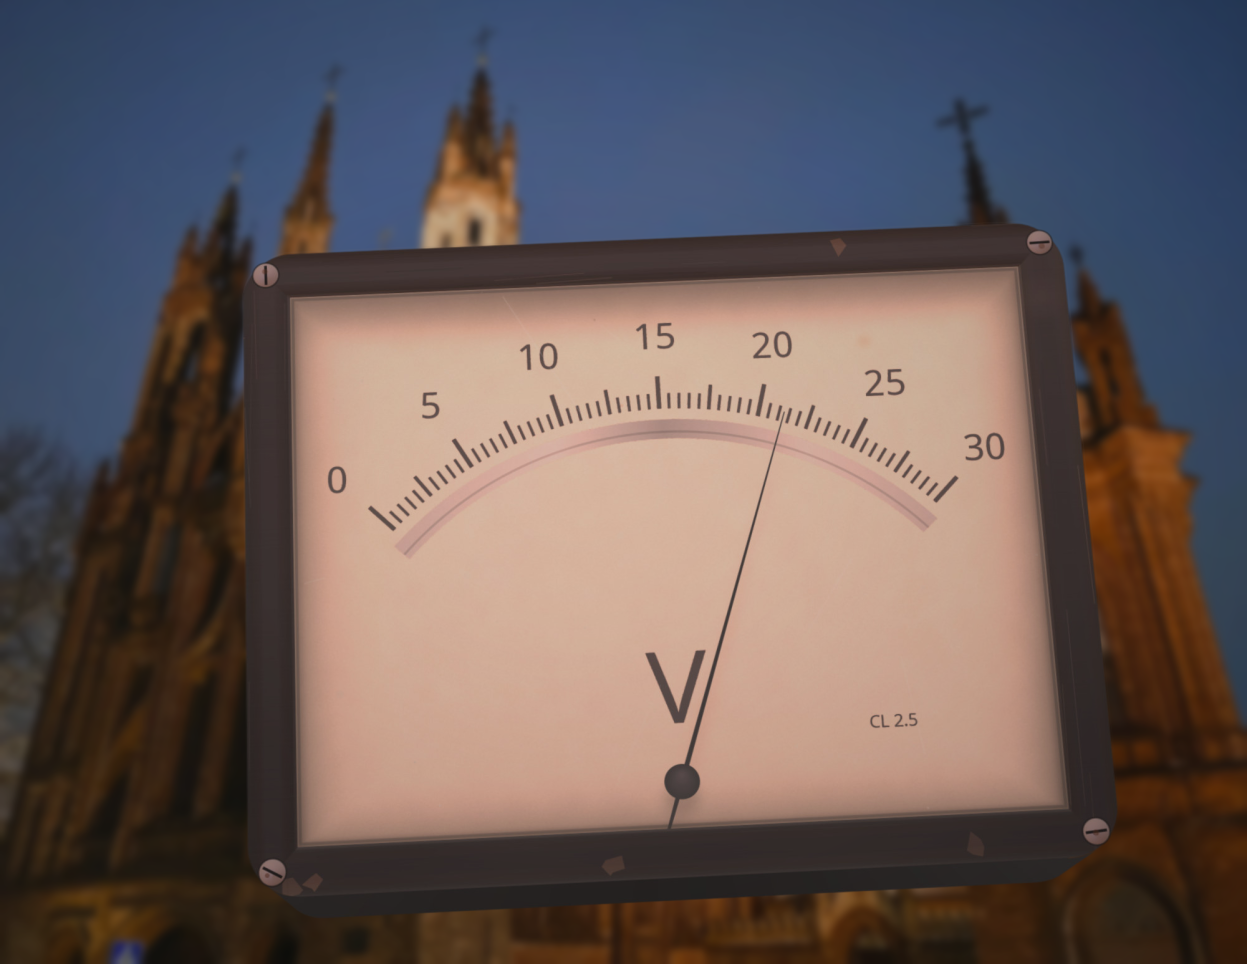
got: 21.25 V
